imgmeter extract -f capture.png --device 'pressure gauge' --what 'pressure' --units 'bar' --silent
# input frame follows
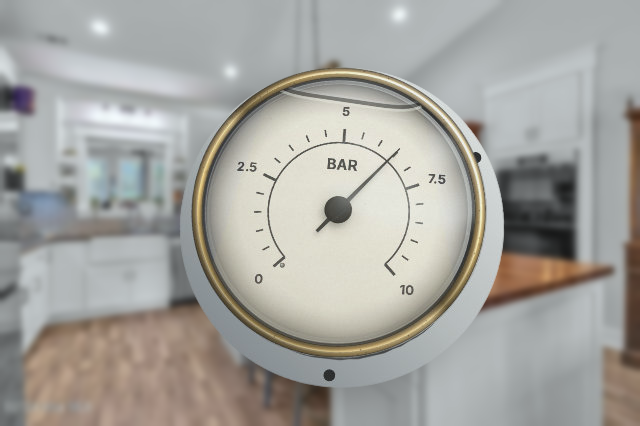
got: 6.5 bar
